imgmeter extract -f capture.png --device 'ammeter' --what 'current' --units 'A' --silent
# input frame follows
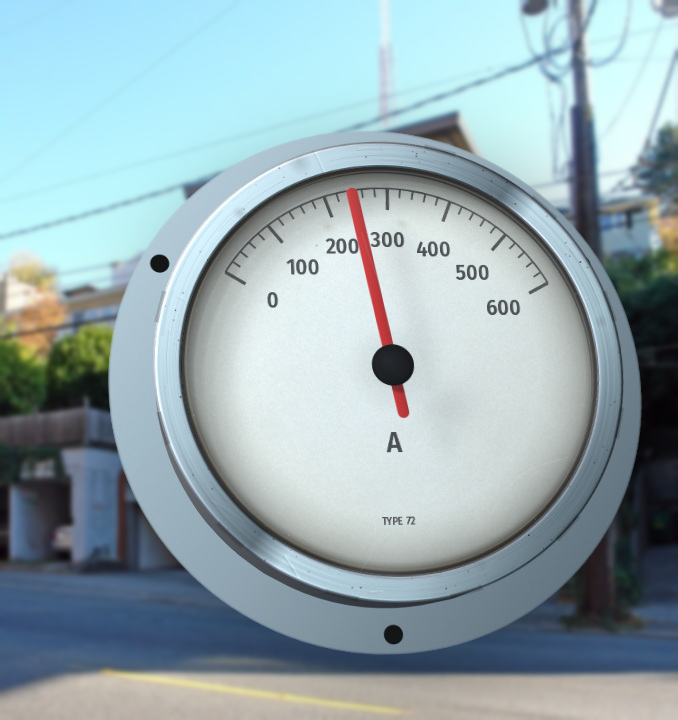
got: 240 A
